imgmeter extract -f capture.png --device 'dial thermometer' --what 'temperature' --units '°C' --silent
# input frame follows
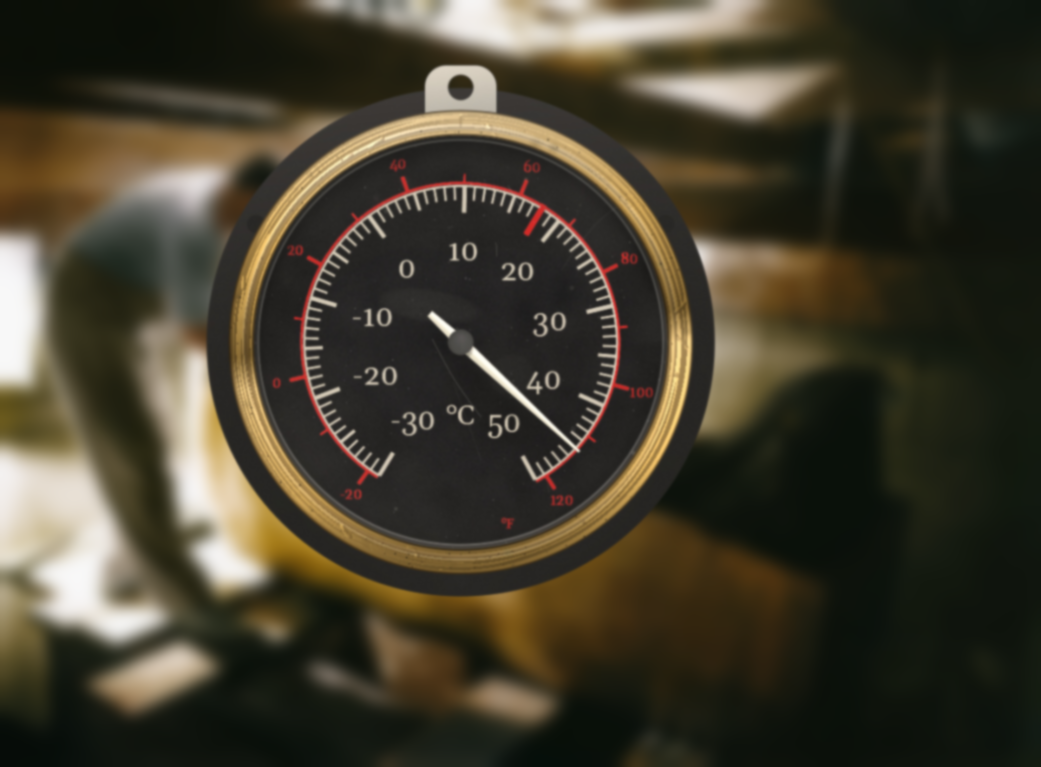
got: 45 °C
